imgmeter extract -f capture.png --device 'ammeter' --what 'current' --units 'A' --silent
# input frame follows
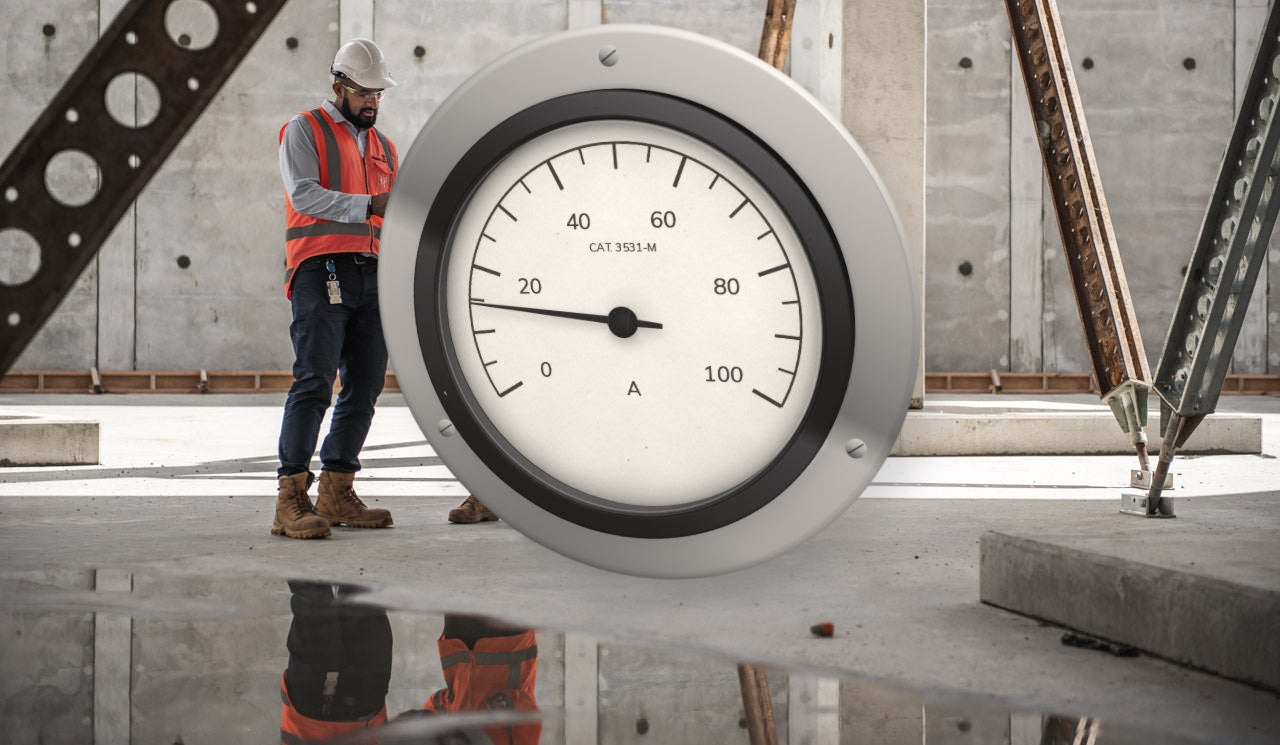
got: 15 A
